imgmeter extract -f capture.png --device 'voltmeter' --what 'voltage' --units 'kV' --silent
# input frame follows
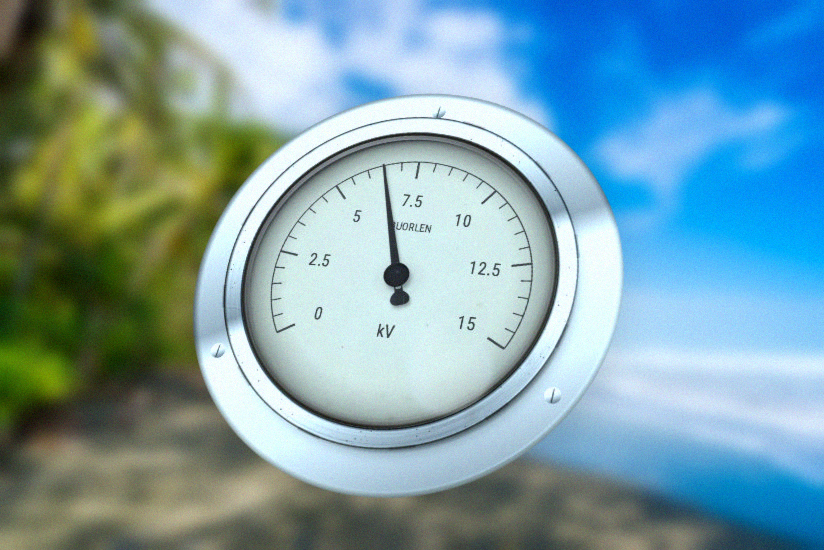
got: 6.5 kV
